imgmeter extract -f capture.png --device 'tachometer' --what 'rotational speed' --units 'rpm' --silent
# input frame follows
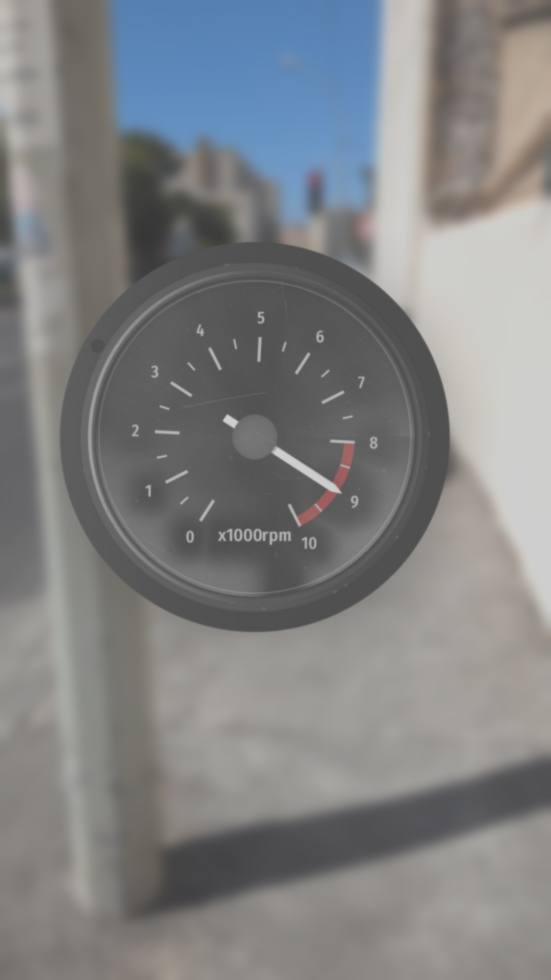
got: 9000 rpm
